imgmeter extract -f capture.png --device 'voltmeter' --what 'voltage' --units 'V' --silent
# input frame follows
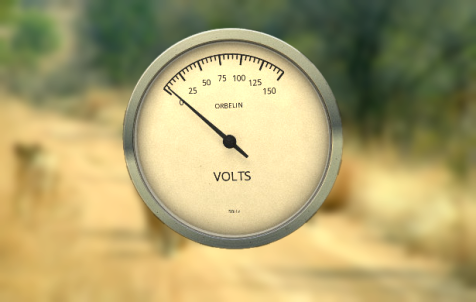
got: 5 V
